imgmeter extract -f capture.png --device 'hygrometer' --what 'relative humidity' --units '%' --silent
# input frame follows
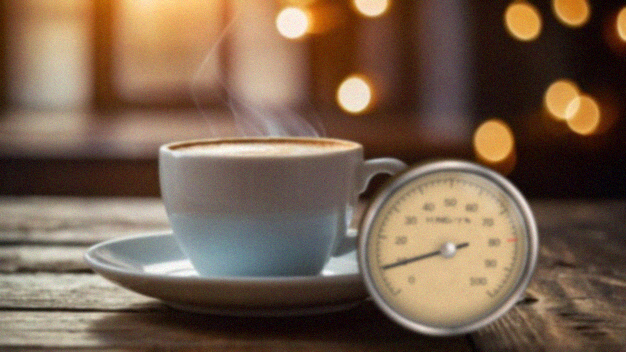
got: 10 %
